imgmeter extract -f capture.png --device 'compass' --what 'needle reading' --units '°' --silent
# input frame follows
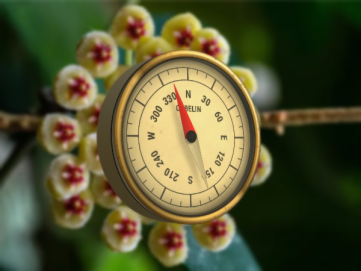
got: 340 °
